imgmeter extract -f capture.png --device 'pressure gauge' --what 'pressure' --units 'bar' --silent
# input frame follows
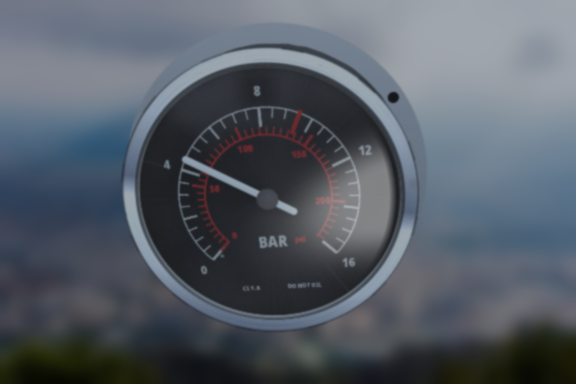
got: 4.5 bar
